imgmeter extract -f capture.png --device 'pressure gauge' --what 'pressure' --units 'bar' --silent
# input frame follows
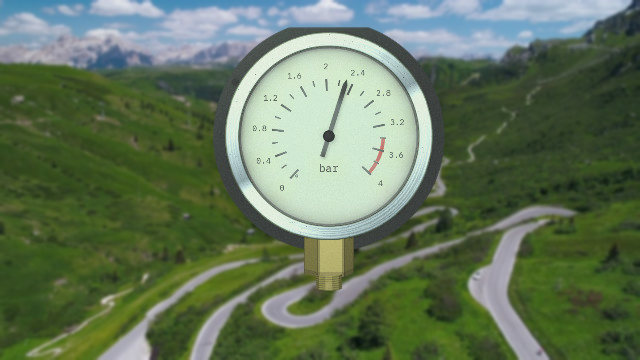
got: 2.3 bar
